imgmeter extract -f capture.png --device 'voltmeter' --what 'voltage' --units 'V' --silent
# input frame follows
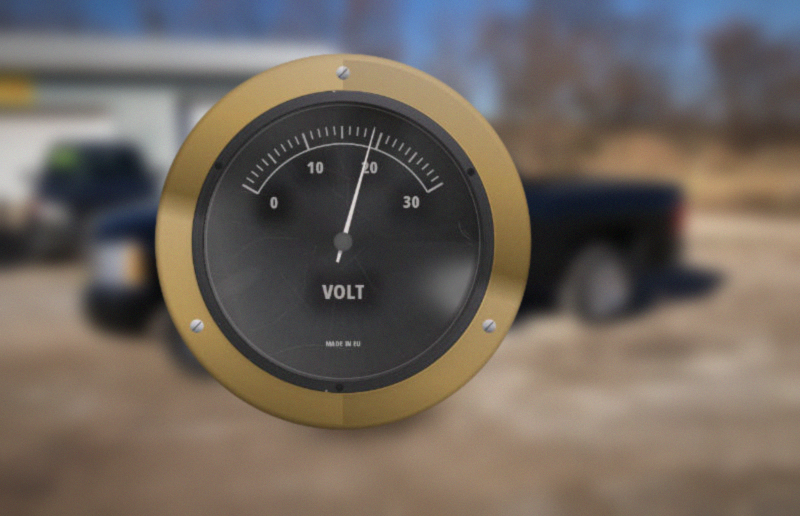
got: 19 V
